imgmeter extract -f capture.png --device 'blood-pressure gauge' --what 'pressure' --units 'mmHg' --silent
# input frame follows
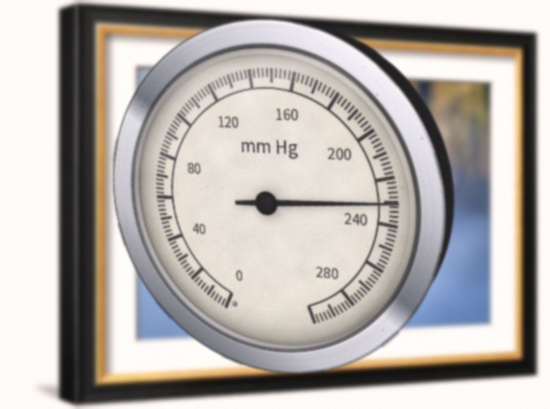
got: 230 mmHg
